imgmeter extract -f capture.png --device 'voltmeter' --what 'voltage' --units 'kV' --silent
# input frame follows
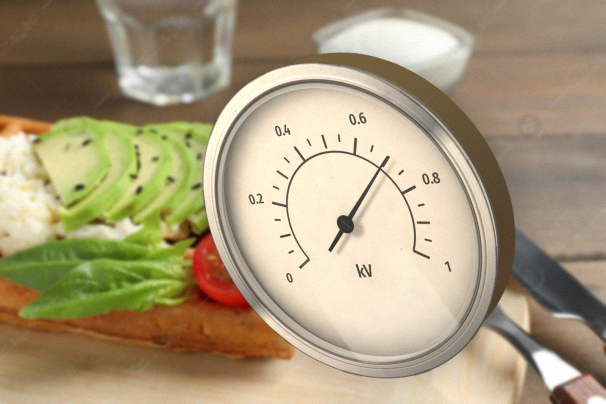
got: 0.7 kV
